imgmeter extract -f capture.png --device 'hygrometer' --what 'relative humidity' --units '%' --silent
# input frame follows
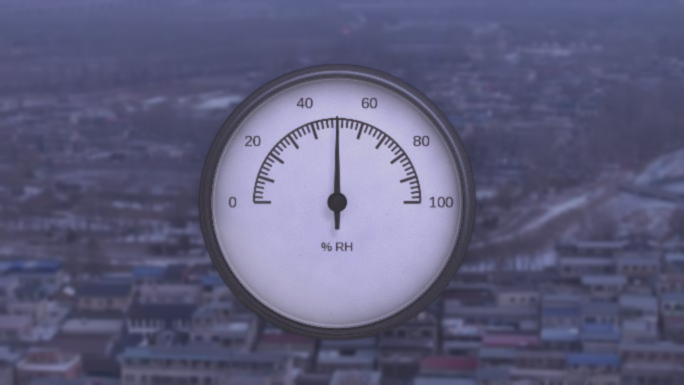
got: 50 %
